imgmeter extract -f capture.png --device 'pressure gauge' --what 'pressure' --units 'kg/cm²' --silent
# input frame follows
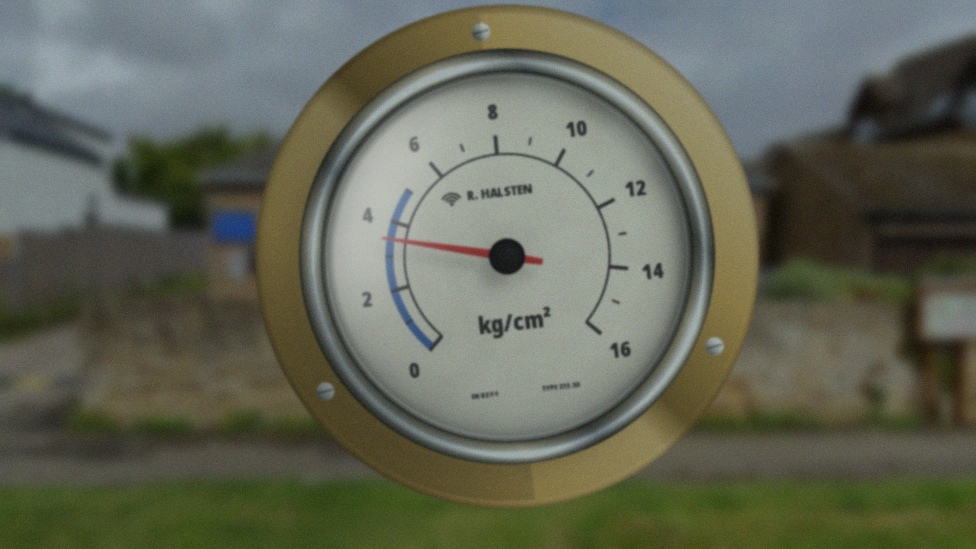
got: 3.5 kg/cm²
